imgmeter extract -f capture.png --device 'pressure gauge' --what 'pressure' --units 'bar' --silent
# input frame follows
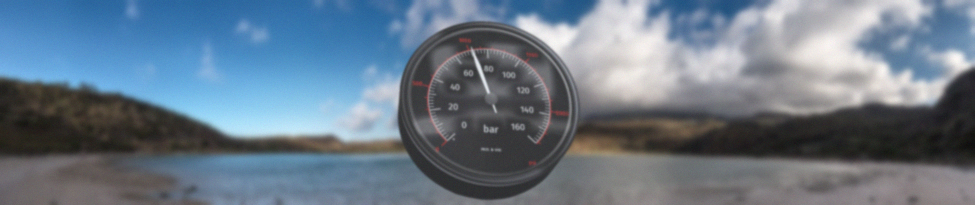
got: 70 bar
